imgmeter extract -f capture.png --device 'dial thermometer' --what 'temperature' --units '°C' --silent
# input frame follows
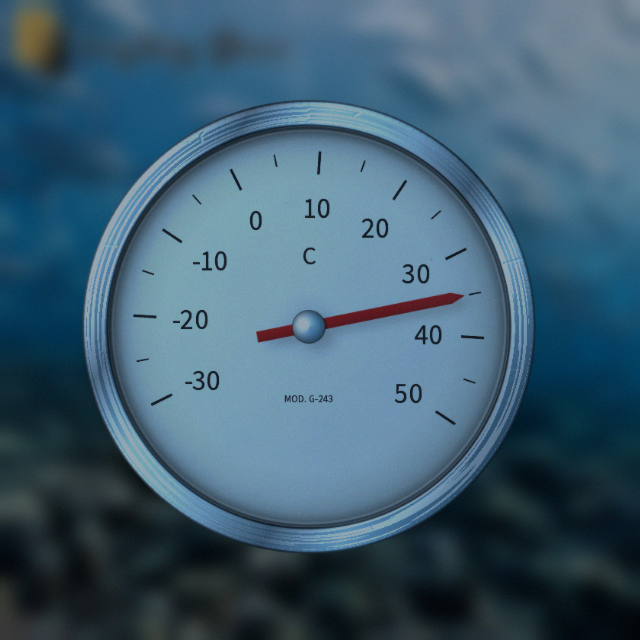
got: 35 °C
